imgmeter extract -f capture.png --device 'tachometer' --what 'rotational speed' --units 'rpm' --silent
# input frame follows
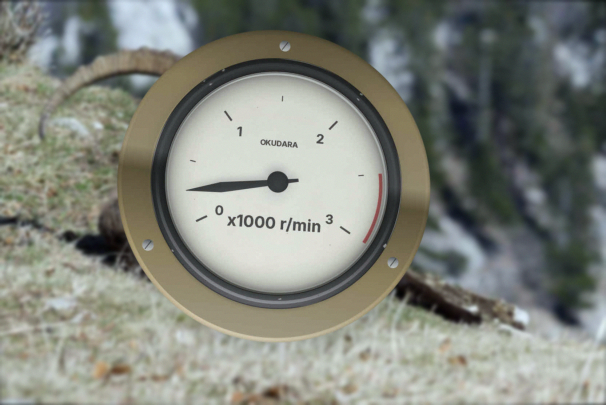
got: 250 rpm
